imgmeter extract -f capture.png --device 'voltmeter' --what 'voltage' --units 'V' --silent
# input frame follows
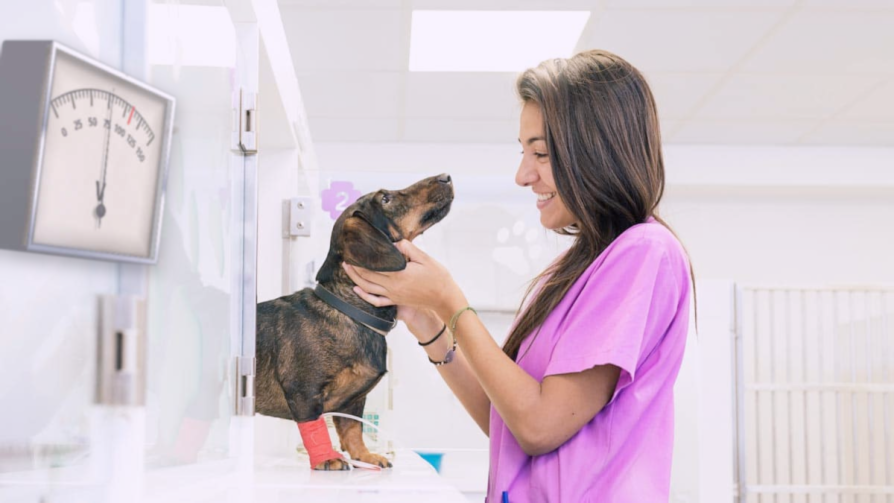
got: 75 V
